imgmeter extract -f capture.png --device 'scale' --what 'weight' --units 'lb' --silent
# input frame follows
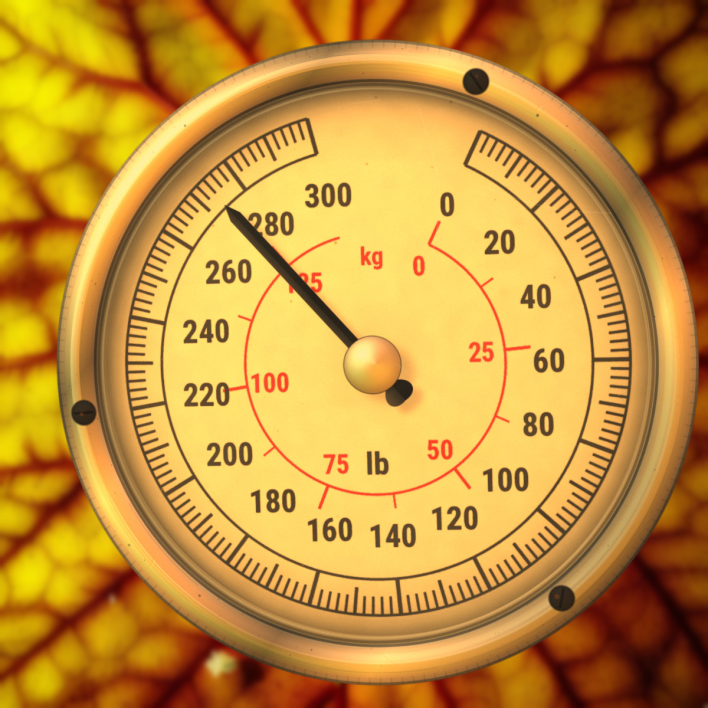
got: 274 lb
